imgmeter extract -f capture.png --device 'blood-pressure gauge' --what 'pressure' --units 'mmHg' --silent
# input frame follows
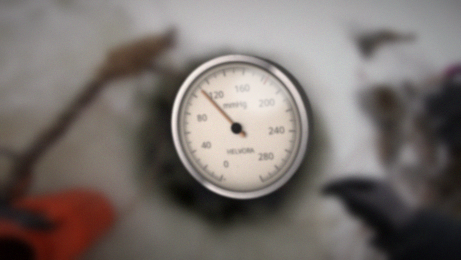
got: 110 mmHg
